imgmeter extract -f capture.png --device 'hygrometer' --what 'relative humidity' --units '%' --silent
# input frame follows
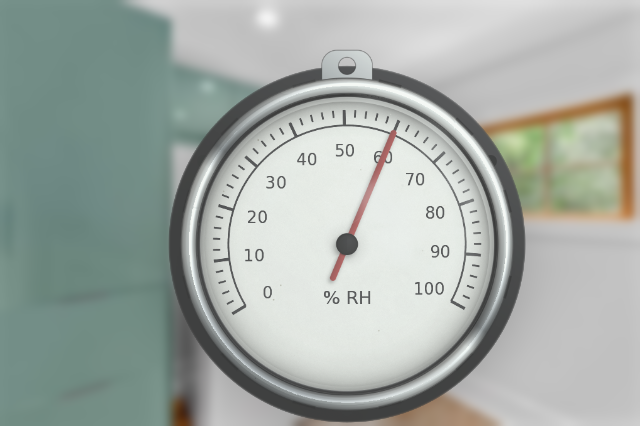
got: 60 %
